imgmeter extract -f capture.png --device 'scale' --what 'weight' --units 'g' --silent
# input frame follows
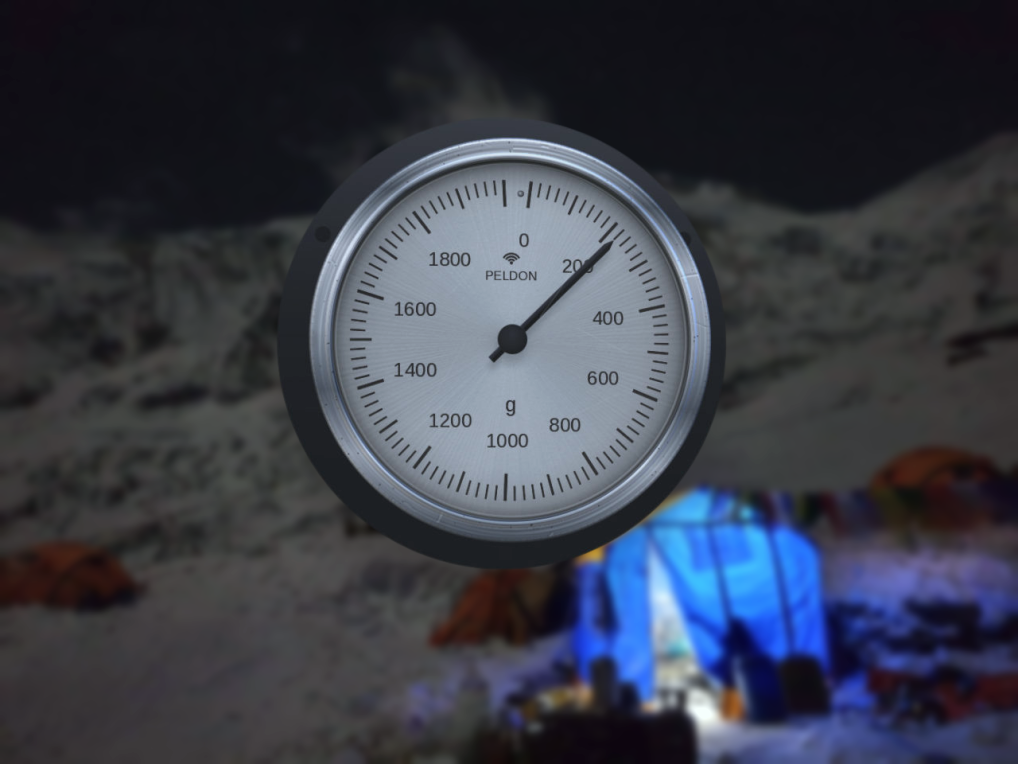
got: 220 g
